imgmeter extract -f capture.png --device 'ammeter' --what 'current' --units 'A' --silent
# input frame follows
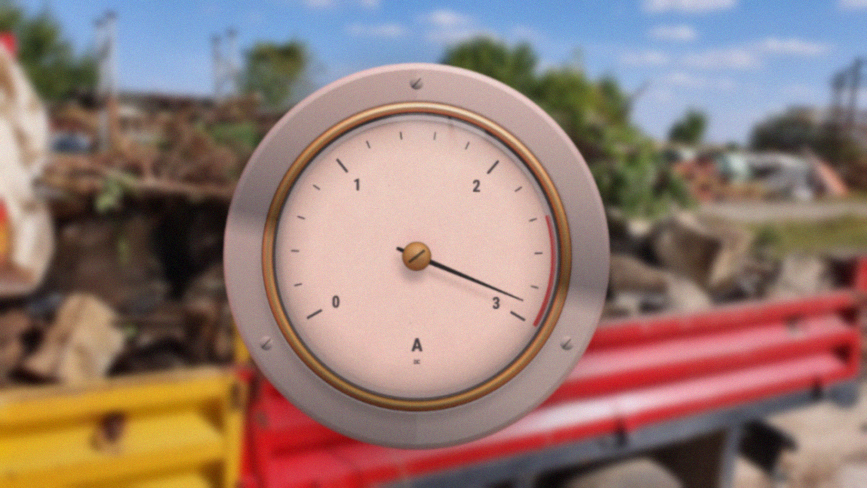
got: 2.9 A
